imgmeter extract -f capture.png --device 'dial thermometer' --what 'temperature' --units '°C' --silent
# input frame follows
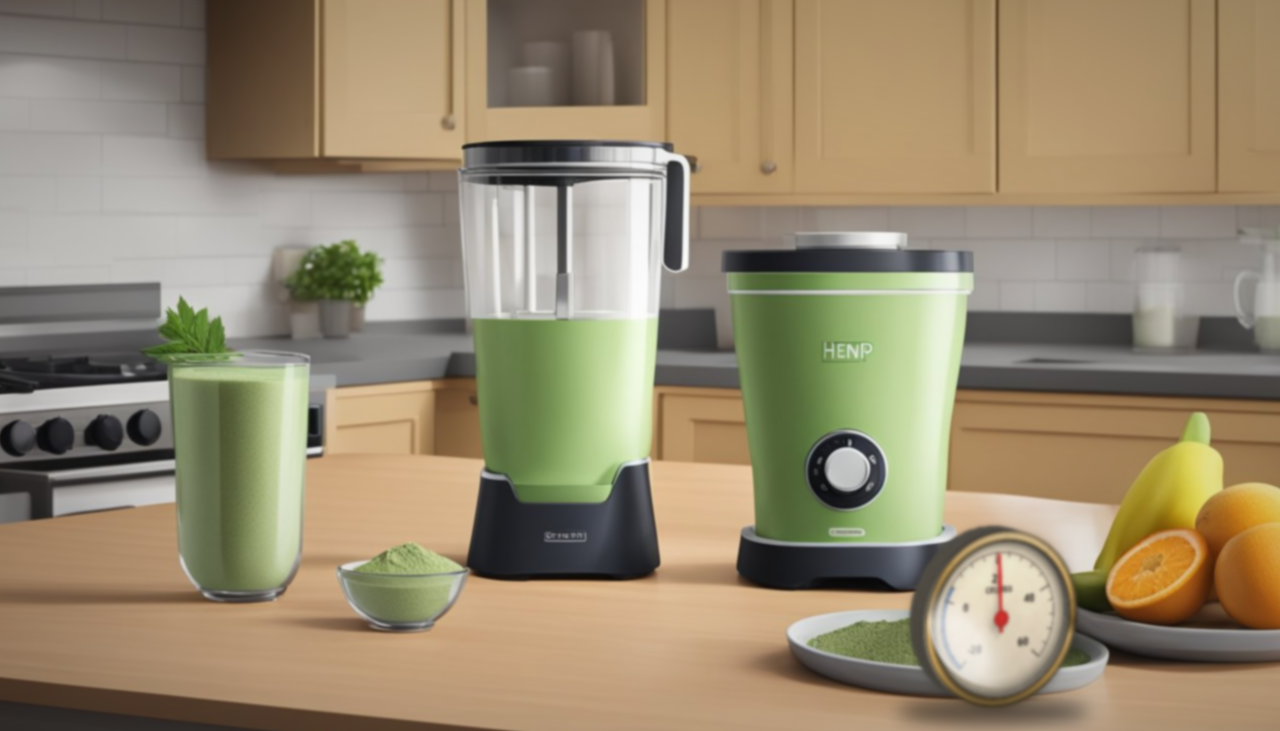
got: 20 °C
